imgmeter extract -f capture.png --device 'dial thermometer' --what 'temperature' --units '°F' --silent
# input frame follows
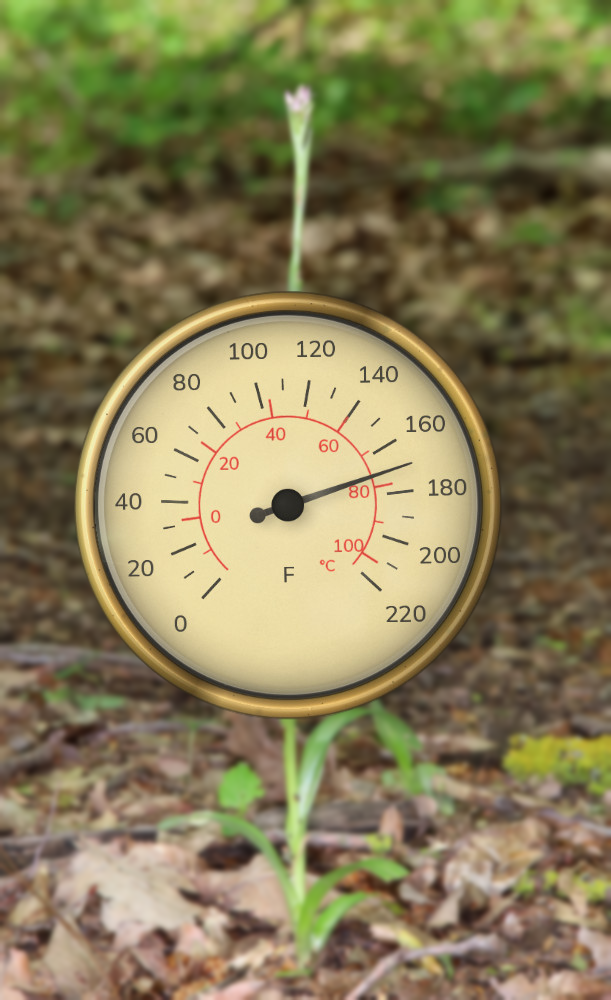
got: 170 °F
